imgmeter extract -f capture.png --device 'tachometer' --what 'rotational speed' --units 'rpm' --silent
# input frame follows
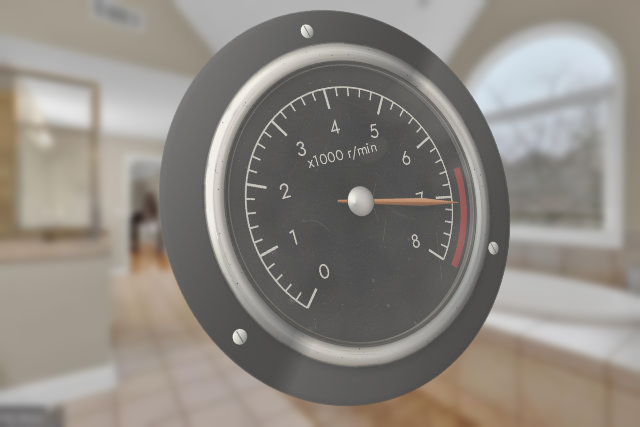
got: 7100 rpm
